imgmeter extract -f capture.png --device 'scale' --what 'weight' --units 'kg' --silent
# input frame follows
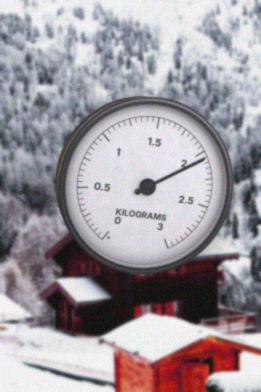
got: 2.05 kg
